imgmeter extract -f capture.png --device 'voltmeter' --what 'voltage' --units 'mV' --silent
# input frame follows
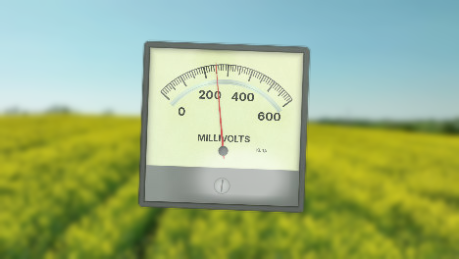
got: 250 mV
